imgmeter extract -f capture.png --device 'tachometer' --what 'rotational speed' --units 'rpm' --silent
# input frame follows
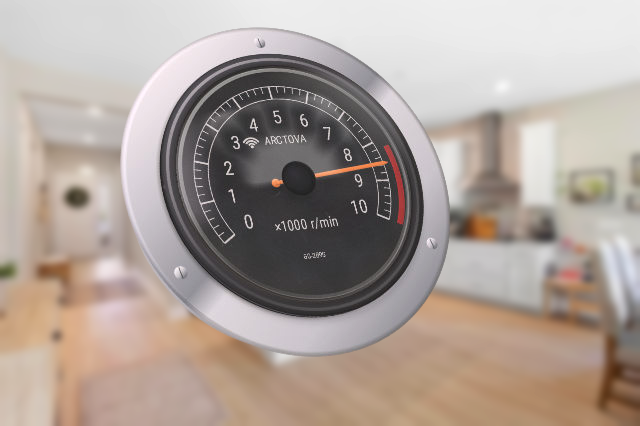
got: 8600 rpm
